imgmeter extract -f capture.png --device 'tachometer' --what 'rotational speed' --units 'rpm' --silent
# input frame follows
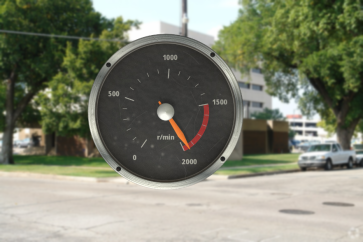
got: 1950 rpm
